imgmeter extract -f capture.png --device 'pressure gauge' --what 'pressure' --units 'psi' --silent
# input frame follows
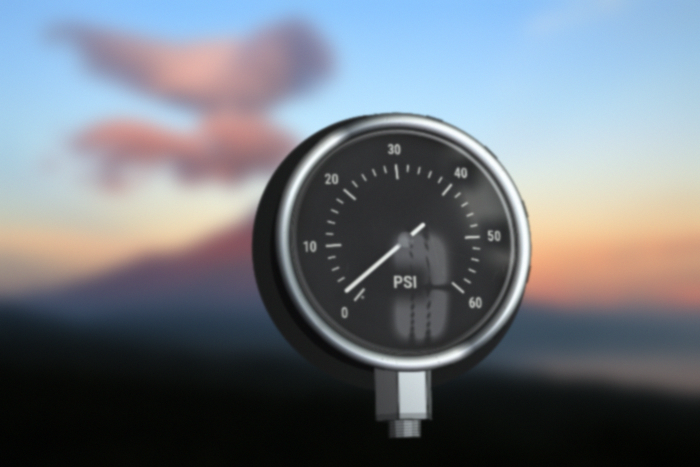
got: 2 psi
